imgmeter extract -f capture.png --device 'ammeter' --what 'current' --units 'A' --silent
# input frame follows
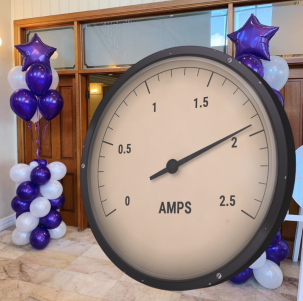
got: 1.95 A
